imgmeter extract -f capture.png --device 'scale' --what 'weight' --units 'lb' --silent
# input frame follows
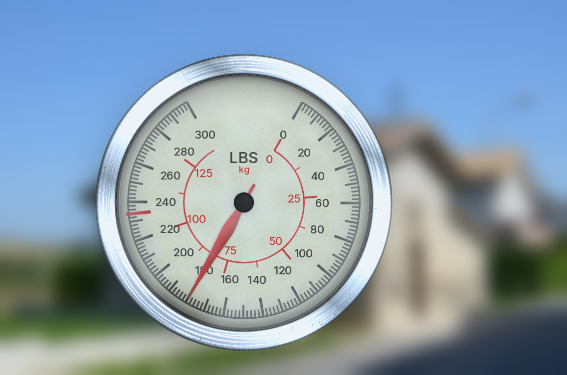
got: 180 lb
